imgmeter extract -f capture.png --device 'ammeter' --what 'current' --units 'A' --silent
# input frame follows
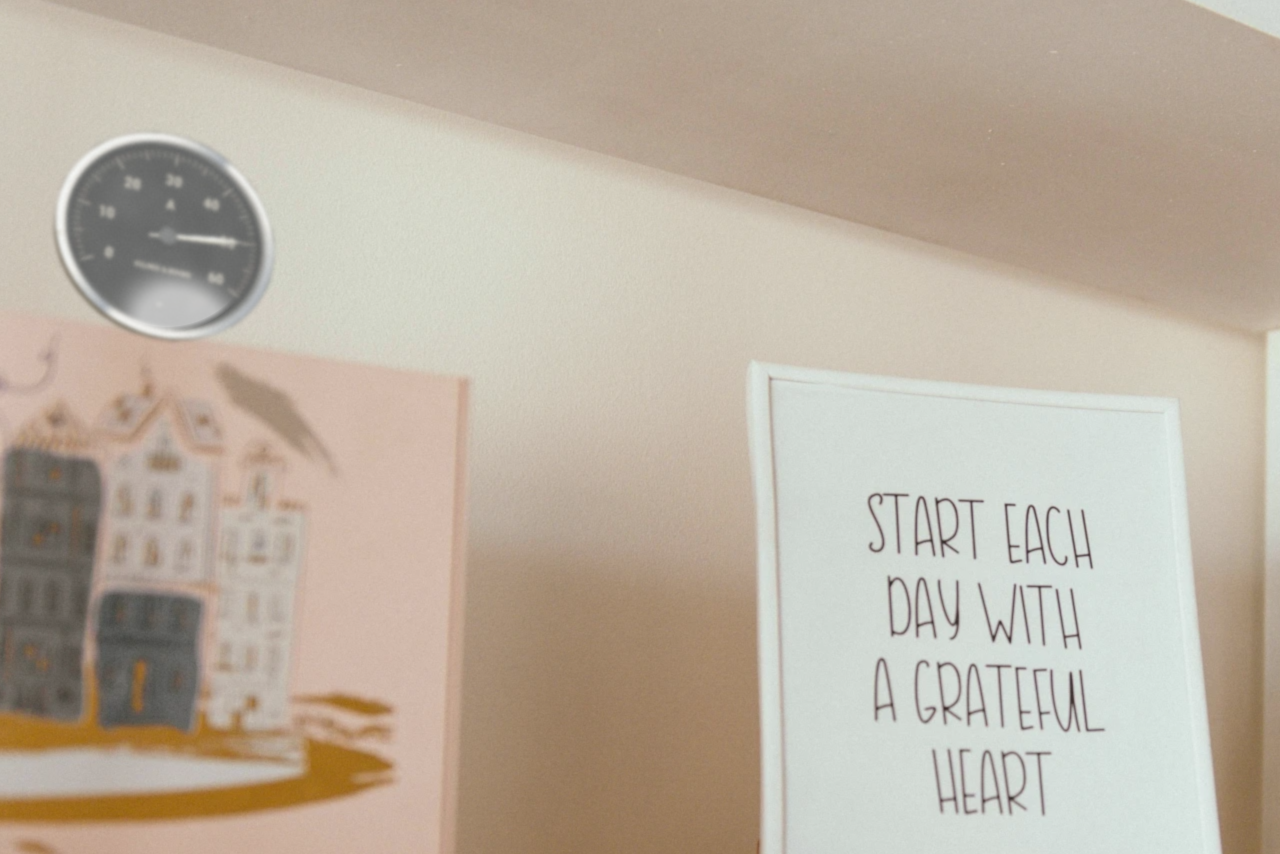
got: 50 A
